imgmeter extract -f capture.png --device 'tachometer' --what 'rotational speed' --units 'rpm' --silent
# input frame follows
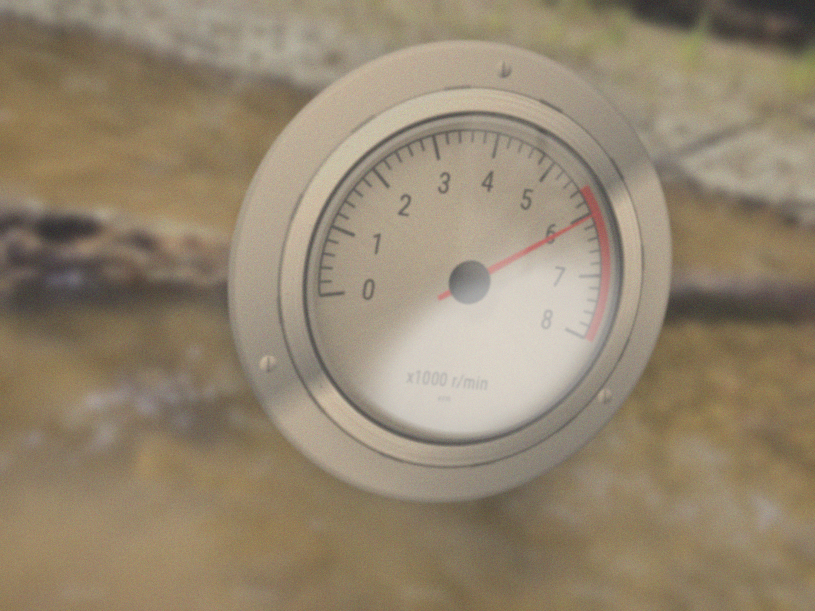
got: 6000 rpm
